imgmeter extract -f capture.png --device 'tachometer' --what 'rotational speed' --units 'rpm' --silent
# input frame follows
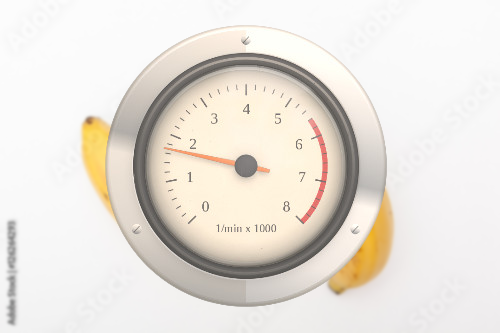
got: 1700 rpm
